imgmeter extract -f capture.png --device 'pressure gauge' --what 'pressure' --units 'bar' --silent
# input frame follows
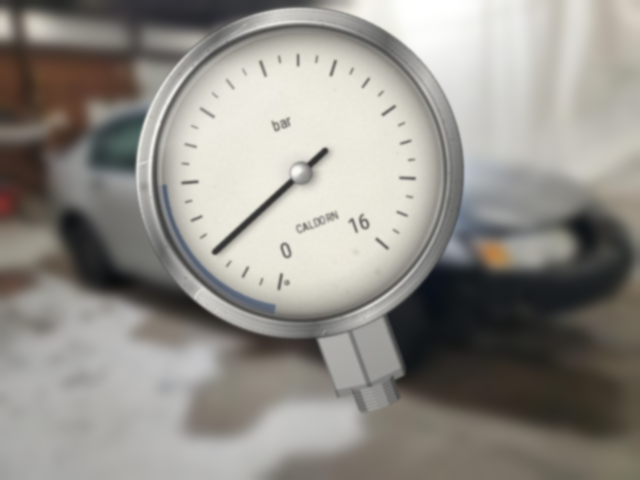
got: 2 bar
